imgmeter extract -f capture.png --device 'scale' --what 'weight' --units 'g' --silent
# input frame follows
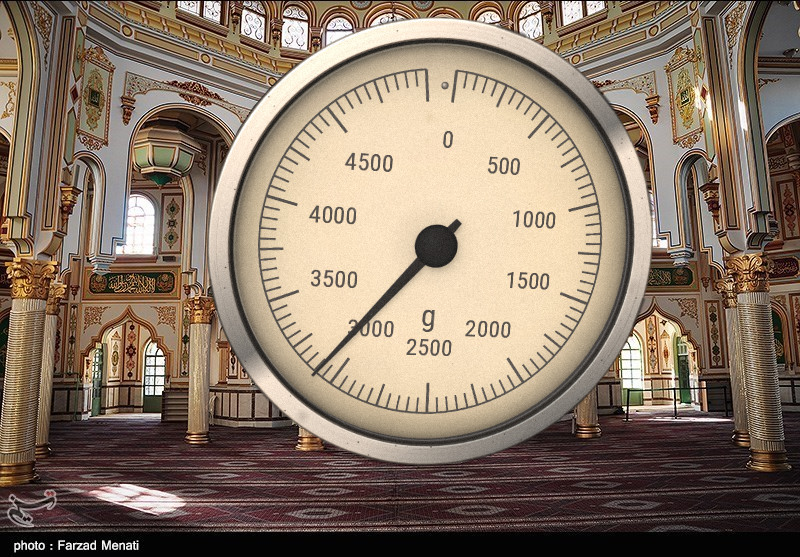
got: 3100 g
